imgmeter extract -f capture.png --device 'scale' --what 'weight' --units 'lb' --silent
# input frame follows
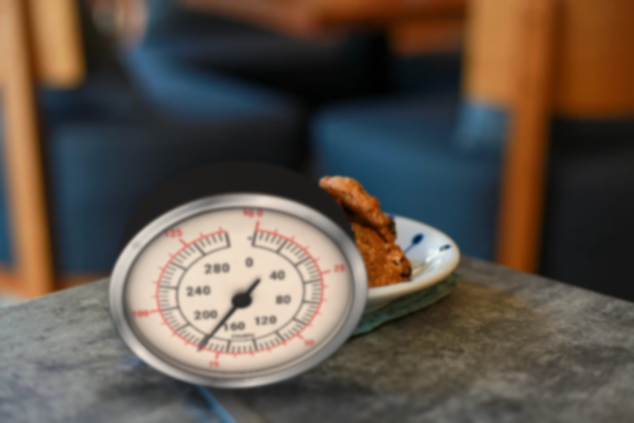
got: 180 lb
